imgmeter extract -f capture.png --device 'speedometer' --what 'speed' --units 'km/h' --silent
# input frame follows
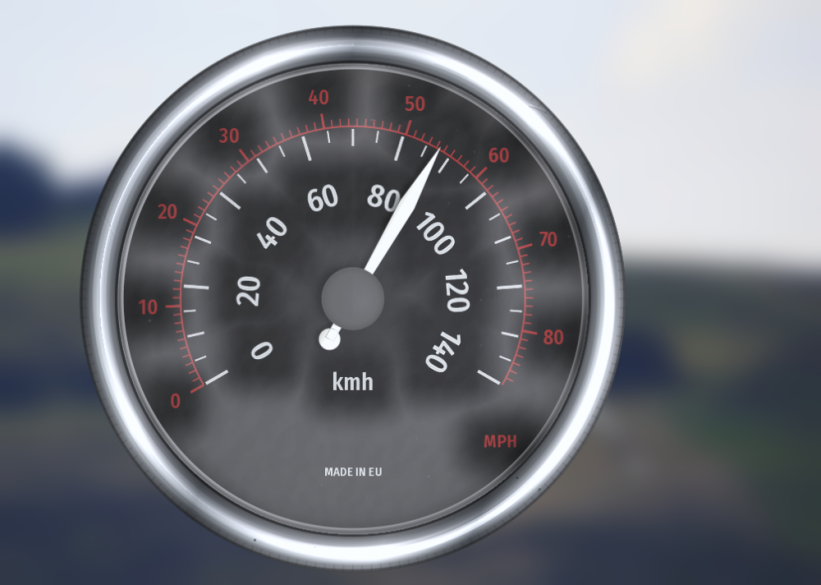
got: 87.5 km/h
